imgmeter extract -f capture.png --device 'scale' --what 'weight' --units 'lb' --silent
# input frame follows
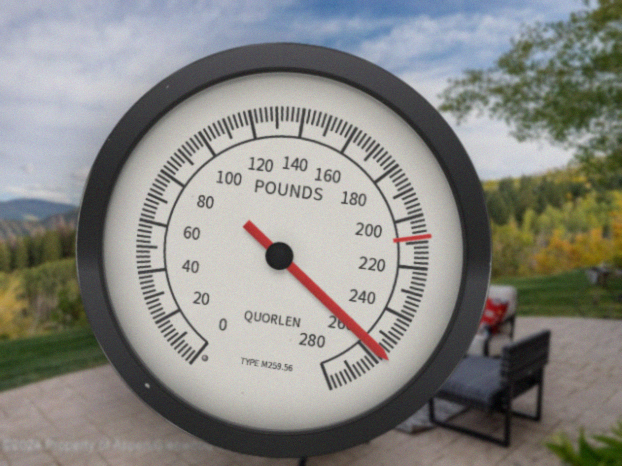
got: 256 lb
